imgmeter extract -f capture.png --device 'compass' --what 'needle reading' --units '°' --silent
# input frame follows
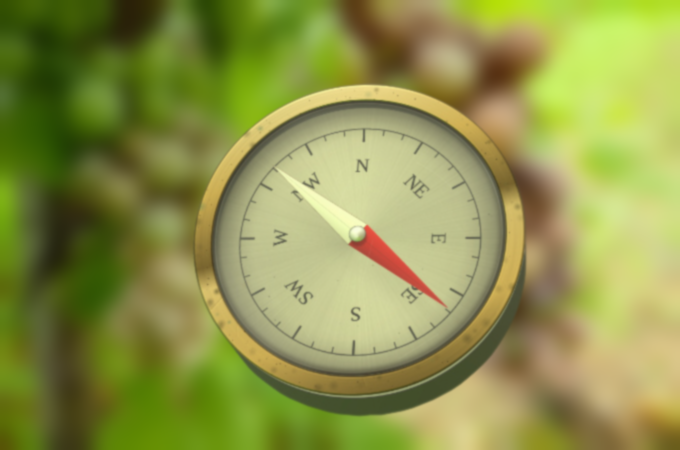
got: 130 °
